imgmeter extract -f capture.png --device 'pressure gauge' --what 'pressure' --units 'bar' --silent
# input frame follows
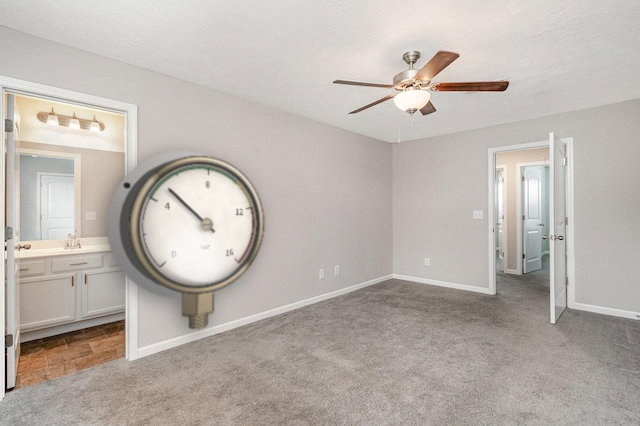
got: 5 bar
